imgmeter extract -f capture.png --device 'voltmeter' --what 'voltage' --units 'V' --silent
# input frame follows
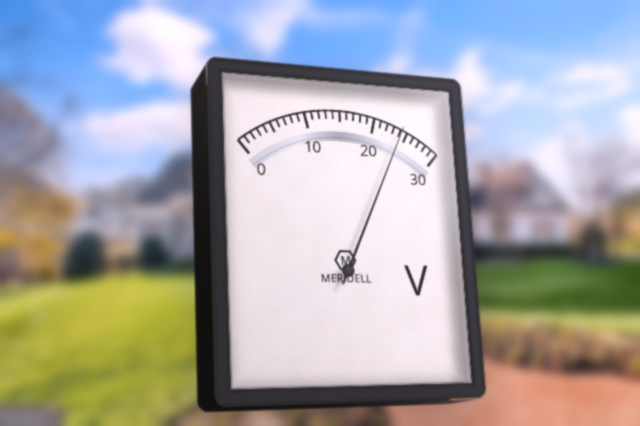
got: 24 V
